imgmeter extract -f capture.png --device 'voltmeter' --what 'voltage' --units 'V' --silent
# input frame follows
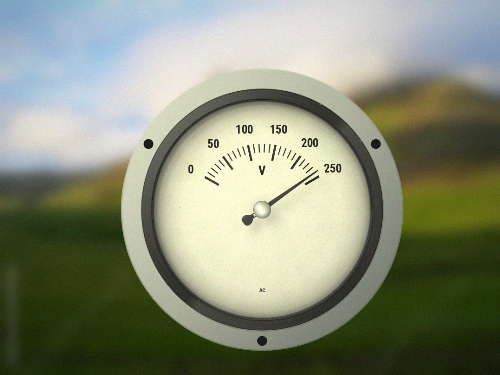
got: 240 V
